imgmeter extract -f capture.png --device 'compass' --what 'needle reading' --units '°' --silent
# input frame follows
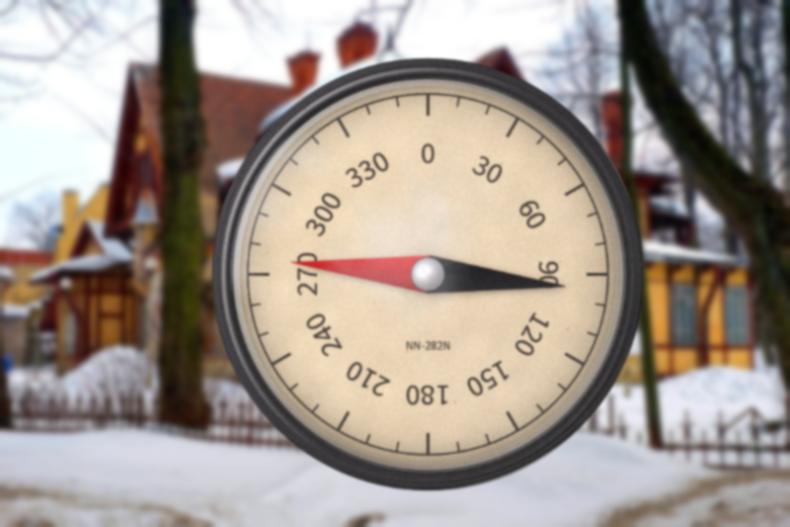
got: 275 °
